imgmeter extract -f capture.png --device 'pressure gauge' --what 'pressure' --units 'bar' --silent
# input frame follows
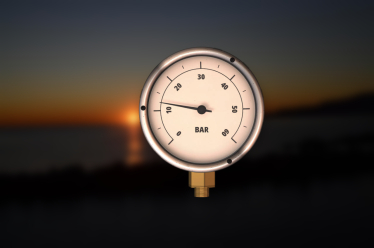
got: 12.5 bar
